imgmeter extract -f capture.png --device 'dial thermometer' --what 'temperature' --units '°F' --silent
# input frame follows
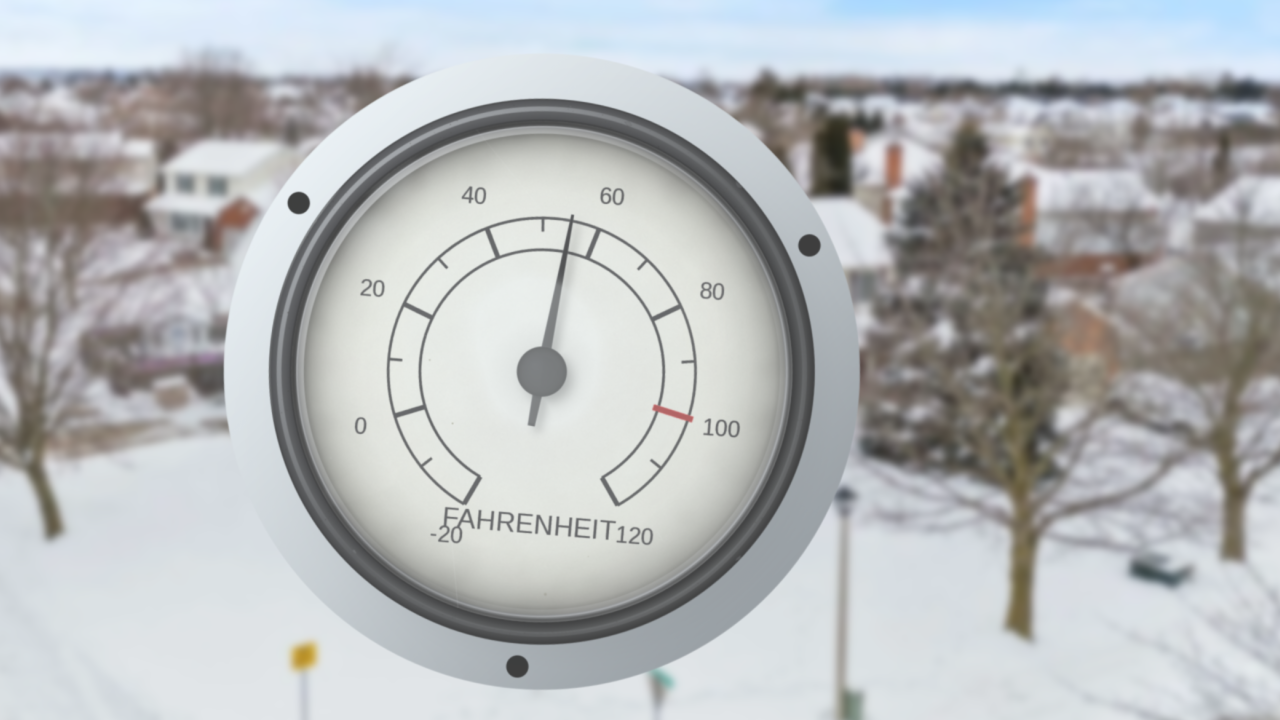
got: 55 °F
